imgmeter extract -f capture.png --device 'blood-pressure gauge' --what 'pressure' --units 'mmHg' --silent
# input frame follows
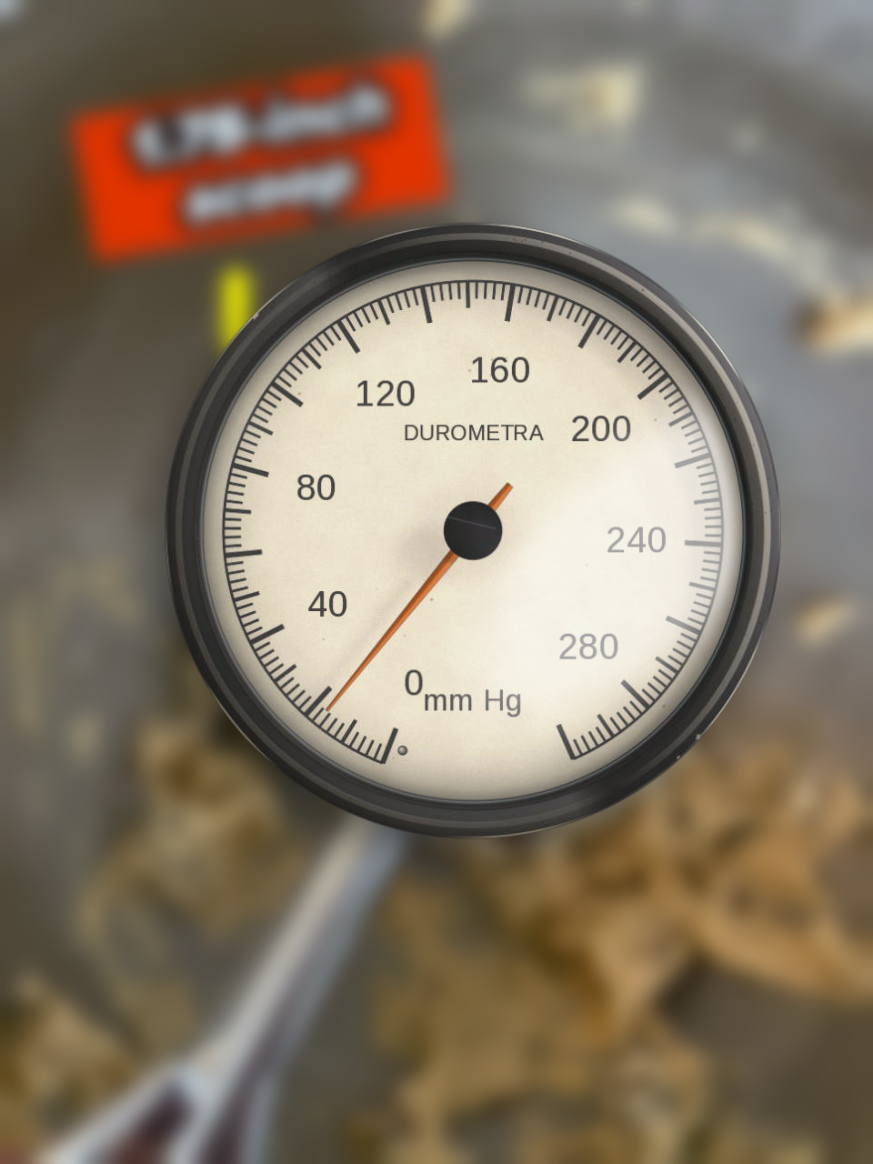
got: 17 mmHg
